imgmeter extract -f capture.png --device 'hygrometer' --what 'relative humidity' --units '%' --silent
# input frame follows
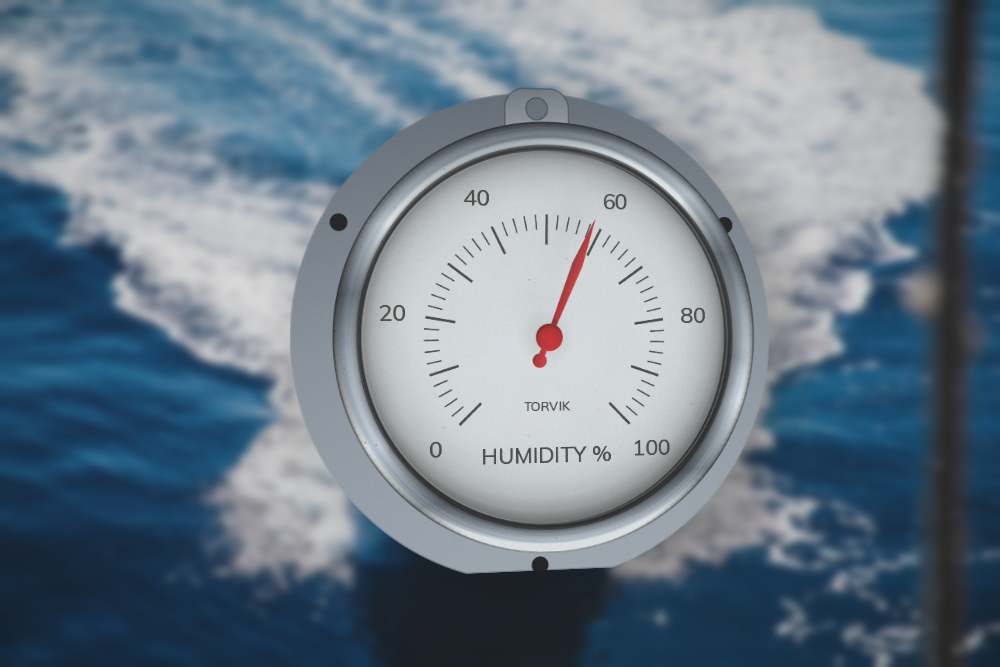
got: 58 %
